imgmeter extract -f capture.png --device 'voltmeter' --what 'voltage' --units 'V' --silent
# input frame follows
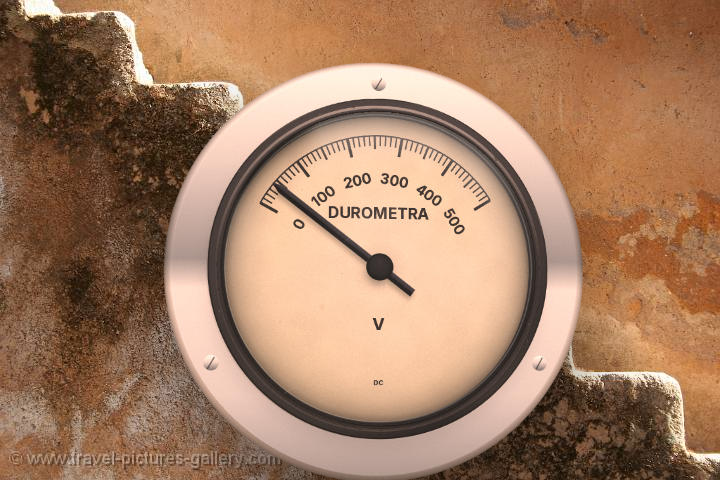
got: 40 V
